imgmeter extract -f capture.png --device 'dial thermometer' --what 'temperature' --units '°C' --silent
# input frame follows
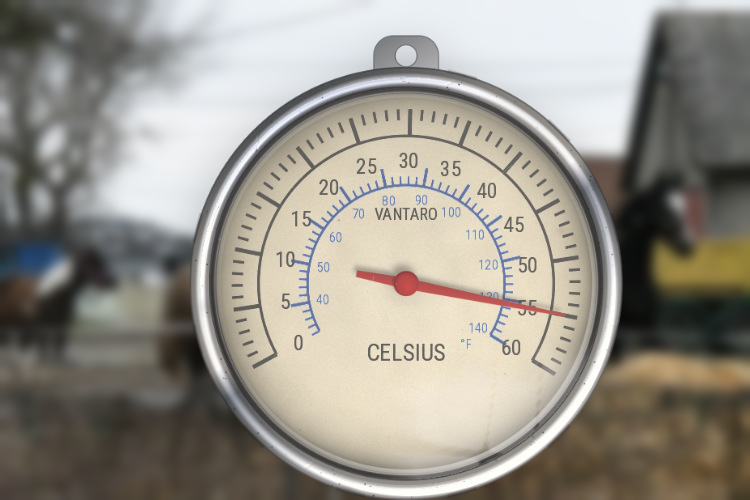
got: 55 °C
